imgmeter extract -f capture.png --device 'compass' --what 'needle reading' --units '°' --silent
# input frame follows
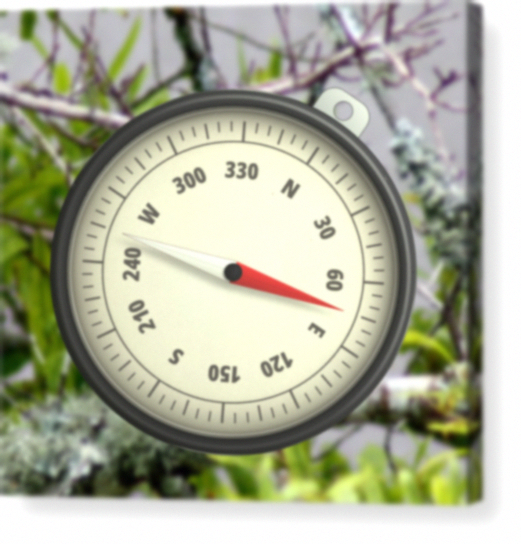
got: 75 °
